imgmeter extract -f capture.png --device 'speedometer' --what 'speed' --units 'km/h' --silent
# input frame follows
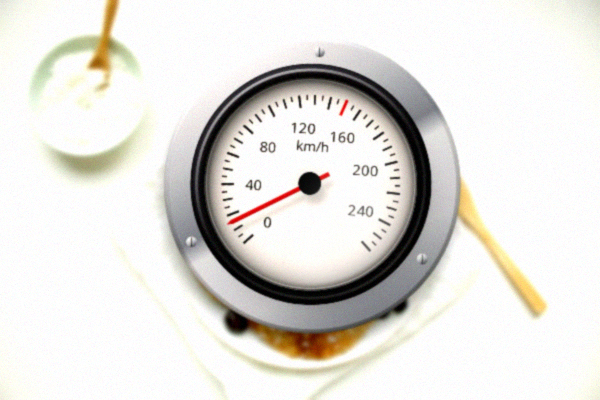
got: 15 km/h
